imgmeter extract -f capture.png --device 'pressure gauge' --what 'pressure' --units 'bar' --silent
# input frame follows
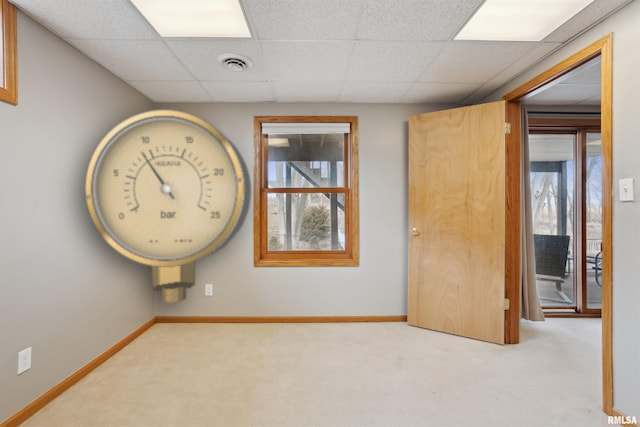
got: 9 bar
